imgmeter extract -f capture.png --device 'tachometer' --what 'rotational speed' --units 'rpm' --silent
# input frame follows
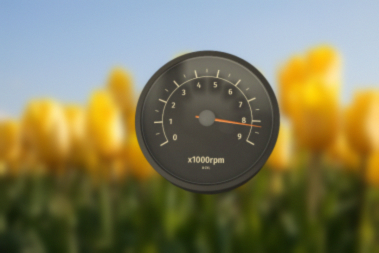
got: 8250 rpm
